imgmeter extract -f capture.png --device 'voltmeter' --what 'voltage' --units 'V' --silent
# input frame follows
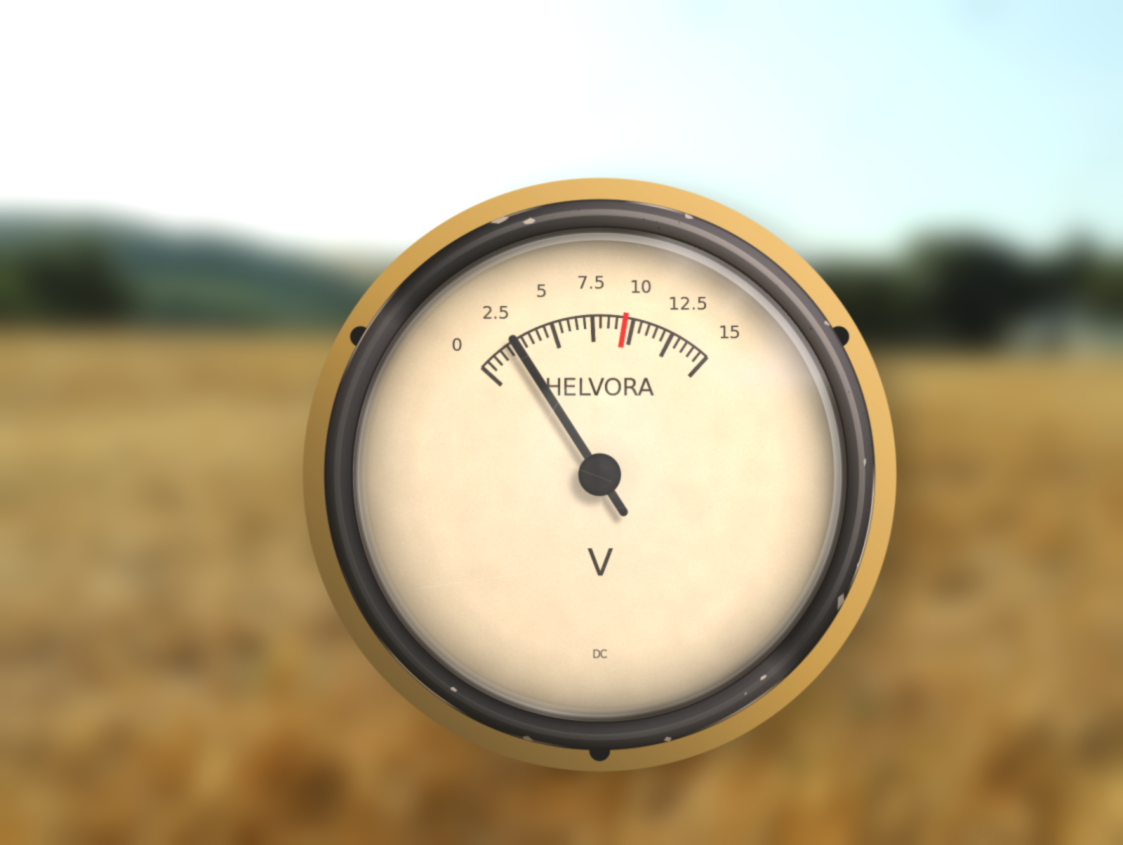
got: 2.5 V
